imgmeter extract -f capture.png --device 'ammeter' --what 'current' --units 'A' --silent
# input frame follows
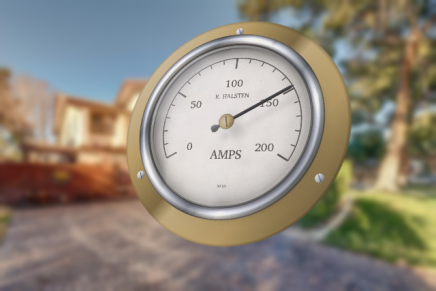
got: 150 A
